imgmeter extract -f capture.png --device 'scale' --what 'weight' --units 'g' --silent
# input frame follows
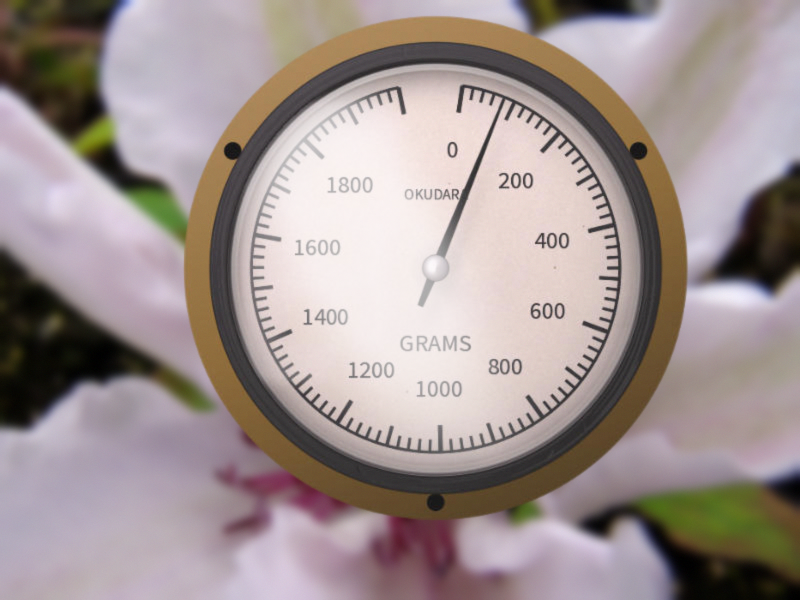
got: 80 g
